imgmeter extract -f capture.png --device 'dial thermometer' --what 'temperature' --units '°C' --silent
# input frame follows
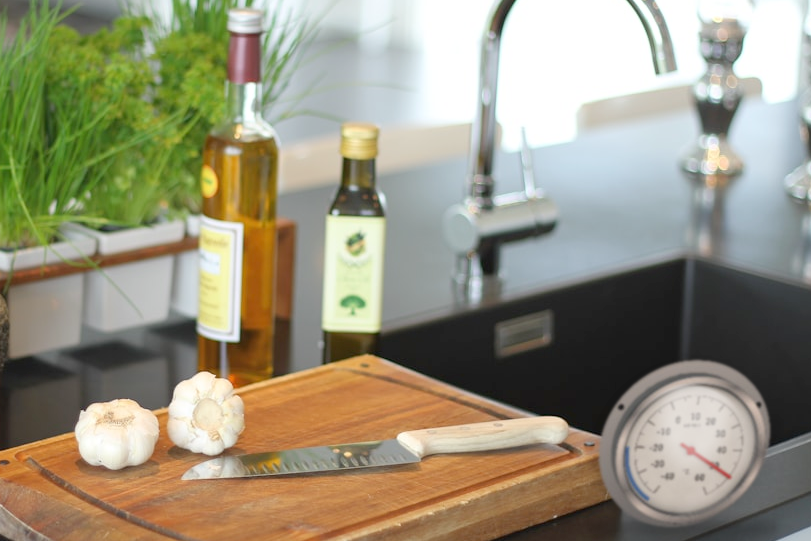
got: 50 °C
